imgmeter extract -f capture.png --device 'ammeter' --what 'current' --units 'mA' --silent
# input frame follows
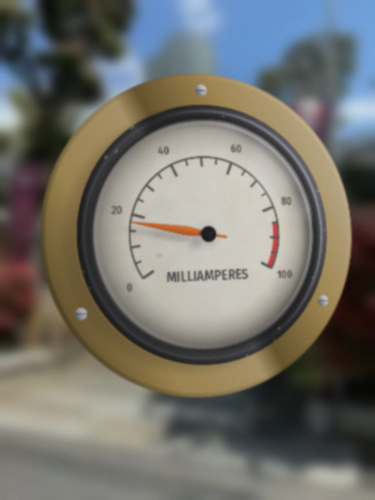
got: 17.5 mA
